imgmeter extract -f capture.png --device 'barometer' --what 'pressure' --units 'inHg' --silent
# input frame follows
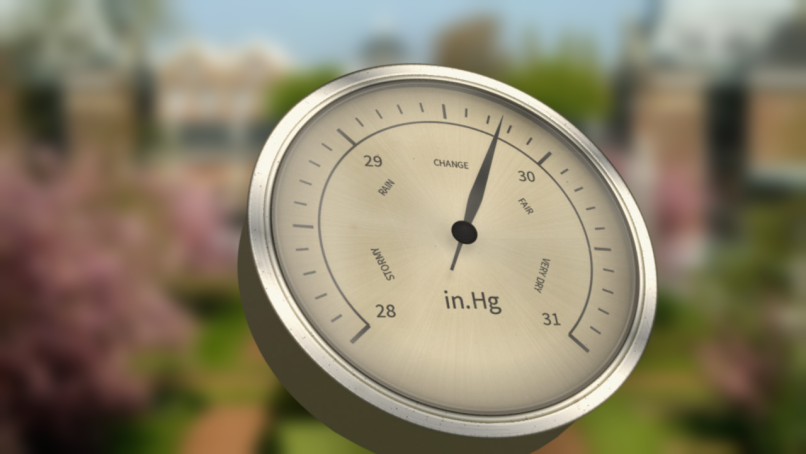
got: 29.75 inHg
